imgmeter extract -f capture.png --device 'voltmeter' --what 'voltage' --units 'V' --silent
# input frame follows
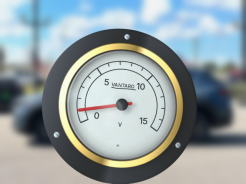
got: 1 V
